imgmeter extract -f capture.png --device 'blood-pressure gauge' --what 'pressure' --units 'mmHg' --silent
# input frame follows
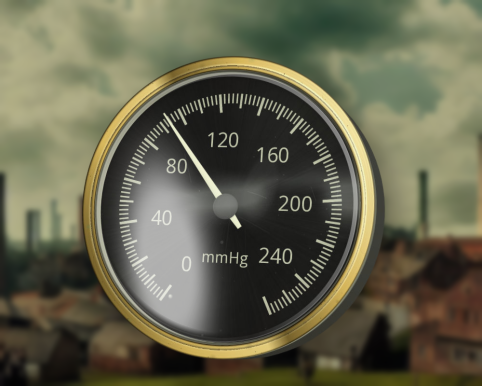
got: 94 mmHg
